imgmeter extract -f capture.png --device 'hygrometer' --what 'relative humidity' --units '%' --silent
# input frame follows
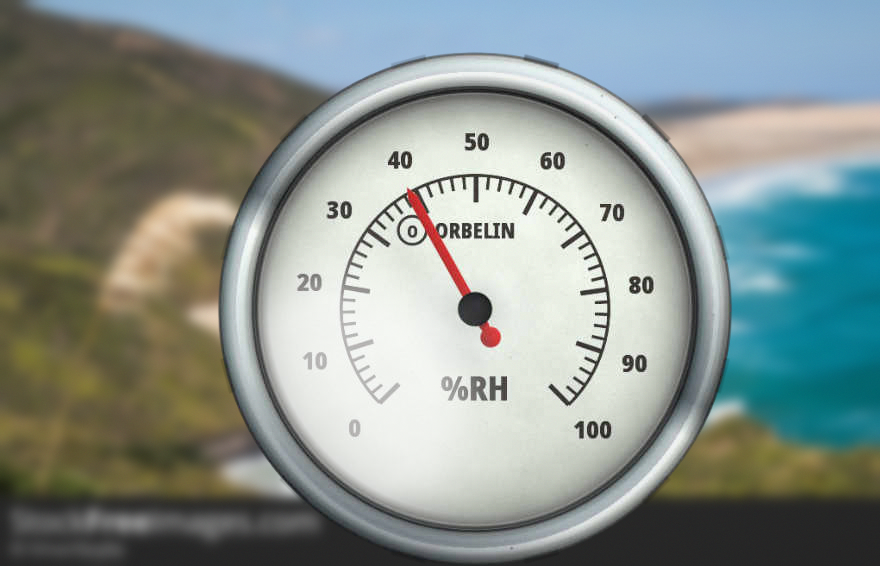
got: 39 %
